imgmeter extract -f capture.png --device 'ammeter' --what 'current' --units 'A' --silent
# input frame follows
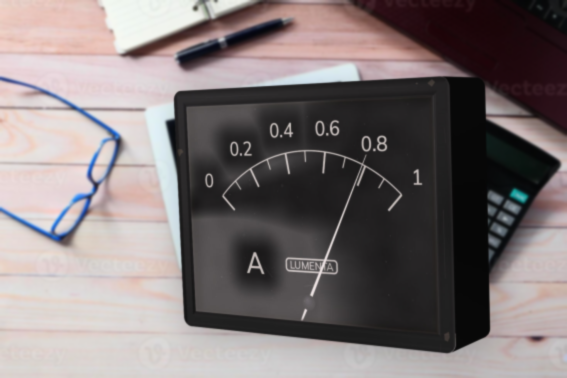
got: 0.8 A
